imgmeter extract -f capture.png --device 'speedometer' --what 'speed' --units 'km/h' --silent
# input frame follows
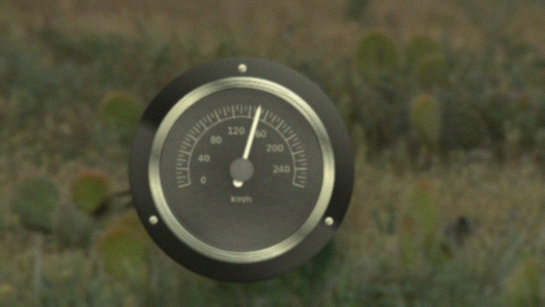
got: 150 km/h
